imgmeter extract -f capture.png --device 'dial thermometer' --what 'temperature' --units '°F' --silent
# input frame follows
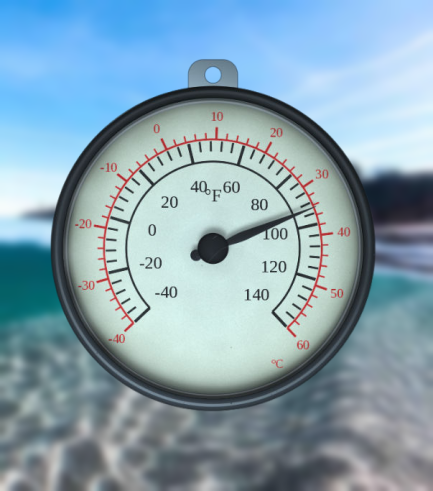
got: 94 °F
